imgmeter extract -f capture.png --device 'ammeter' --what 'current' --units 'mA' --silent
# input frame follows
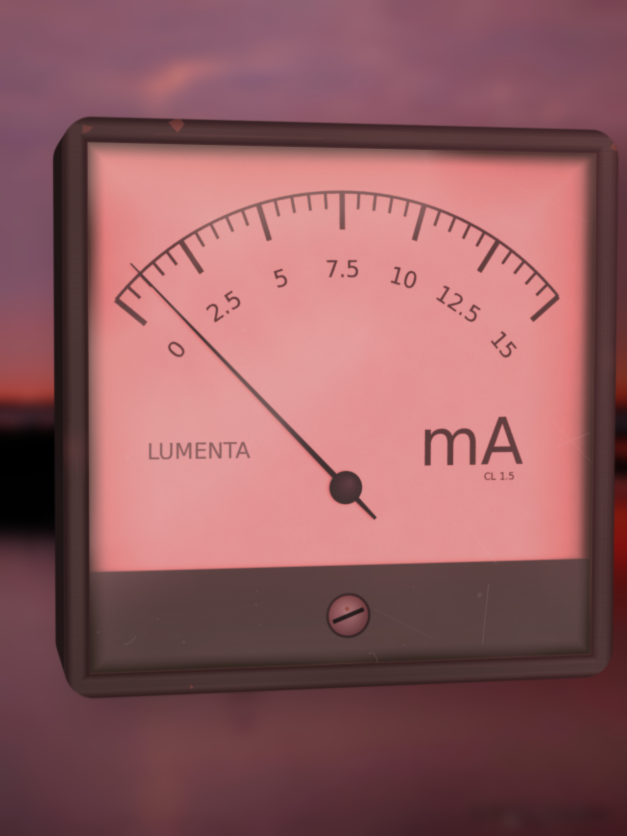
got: 1 mA
